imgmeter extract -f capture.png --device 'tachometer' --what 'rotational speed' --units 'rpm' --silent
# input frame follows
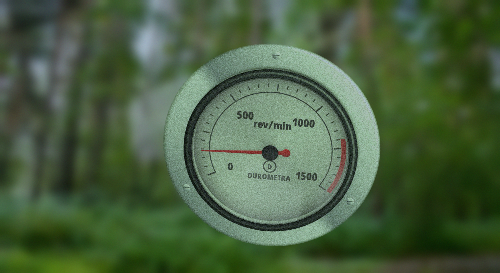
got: 150 rpm
